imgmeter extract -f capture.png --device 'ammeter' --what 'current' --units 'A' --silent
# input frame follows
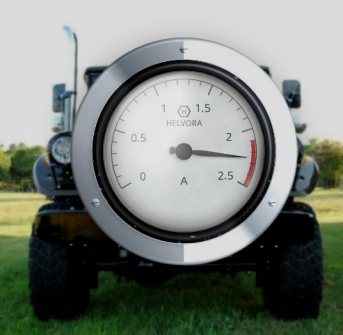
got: 2.25 A
